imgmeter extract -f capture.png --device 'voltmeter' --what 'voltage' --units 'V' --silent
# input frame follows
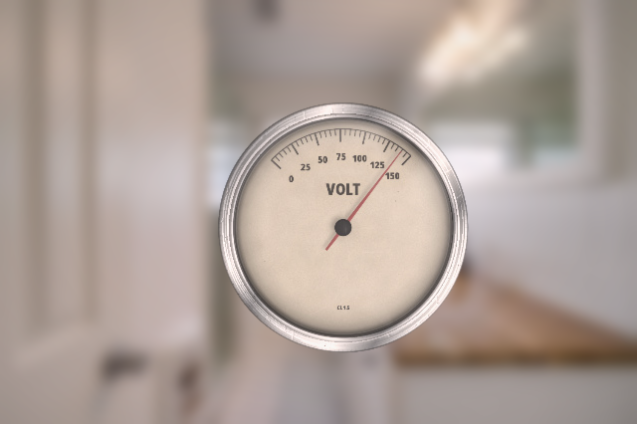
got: 140 V
